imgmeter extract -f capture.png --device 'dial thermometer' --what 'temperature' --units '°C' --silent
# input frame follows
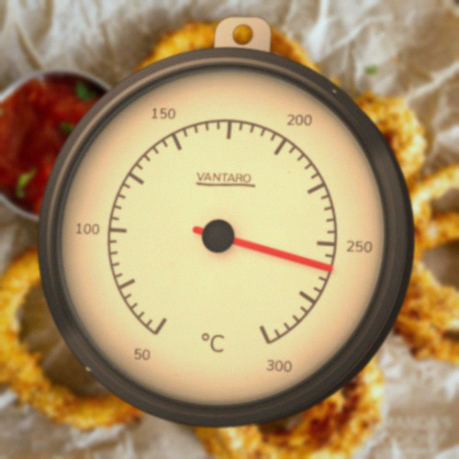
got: 260 °C
